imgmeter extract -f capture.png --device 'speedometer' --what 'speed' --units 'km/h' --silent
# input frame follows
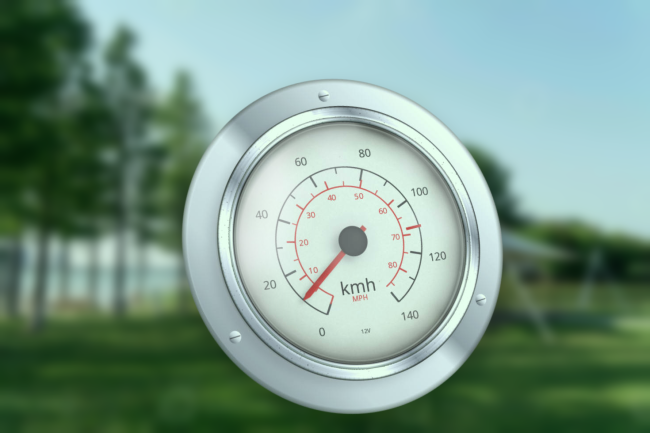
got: 10 km/h
